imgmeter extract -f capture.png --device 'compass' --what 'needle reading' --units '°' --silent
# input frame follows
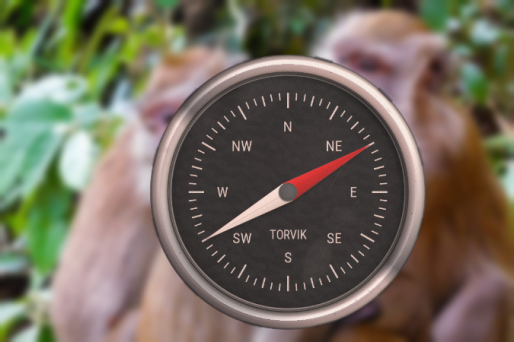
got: 60 °
